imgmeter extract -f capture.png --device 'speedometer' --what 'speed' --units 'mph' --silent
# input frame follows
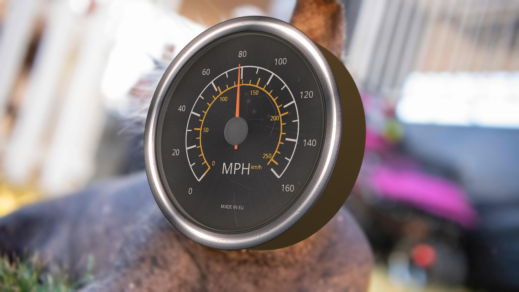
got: 80 mph
